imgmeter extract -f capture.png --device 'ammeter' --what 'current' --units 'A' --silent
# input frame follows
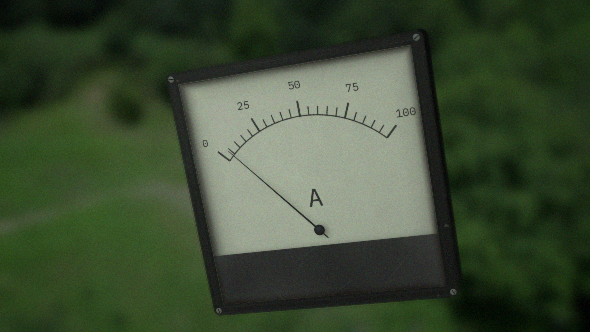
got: 5 A
